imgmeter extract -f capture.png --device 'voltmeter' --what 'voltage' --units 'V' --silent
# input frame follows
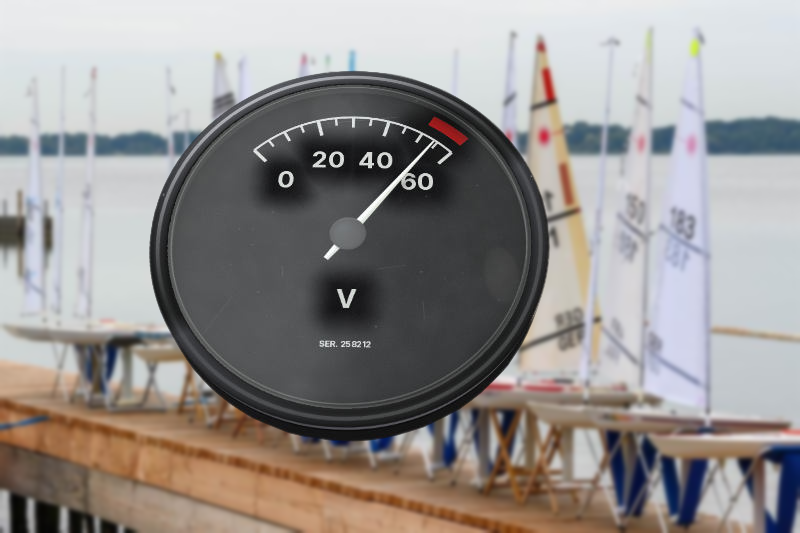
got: 55 V
